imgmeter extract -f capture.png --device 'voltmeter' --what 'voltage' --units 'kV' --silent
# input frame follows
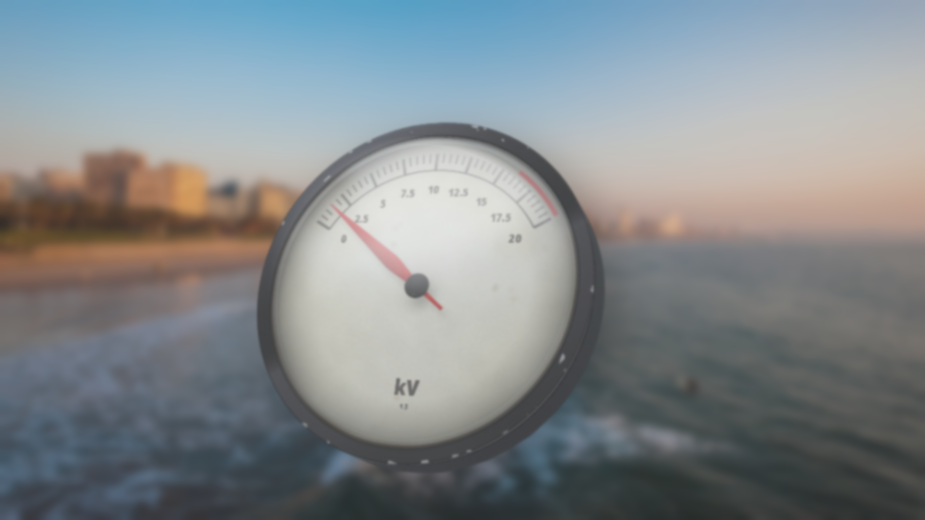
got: 1.5 kV
